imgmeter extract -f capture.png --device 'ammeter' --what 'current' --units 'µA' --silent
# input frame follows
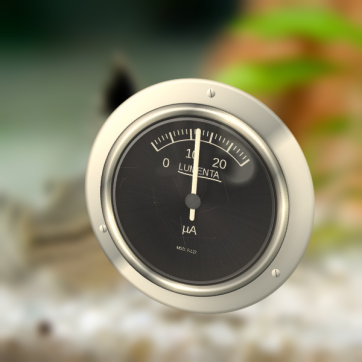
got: 12 µA
